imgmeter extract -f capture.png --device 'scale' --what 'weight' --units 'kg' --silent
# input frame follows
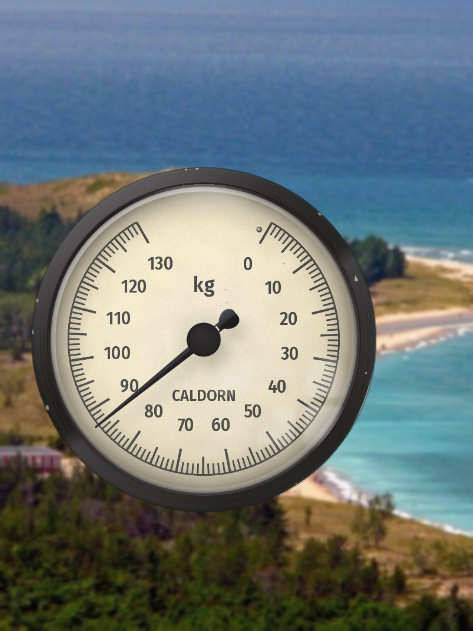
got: 87 kg
